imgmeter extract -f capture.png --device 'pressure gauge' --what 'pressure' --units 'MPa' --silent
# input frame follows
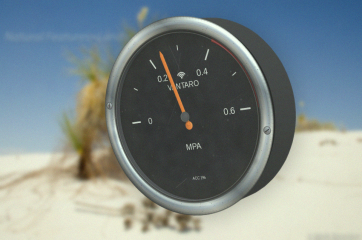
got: 0.25 MPa
